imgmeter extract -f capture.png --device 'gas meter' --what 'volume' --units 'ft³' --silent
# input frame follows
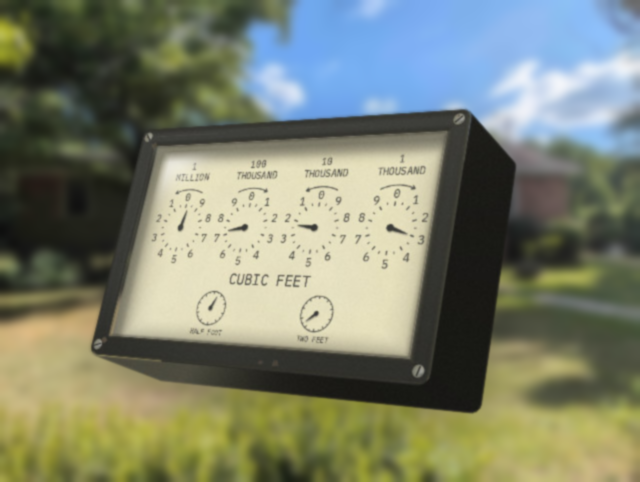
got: 972300 ft³
